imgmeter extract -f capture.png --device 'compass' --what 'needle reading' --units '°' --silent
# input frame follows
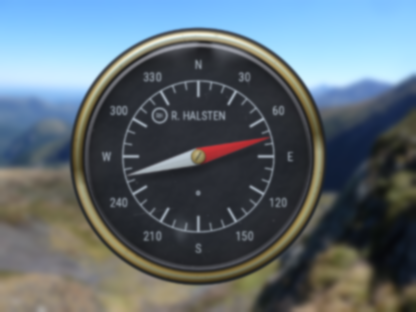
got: 75 °
